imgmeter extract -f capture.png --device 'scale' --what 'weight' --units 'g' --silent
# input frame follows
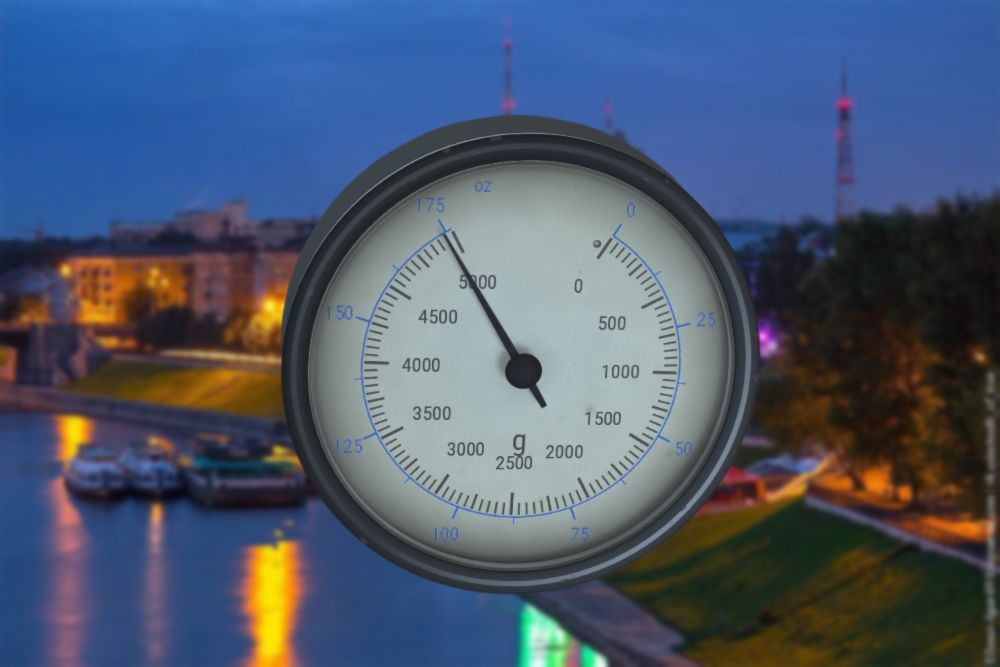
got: 4950 g
